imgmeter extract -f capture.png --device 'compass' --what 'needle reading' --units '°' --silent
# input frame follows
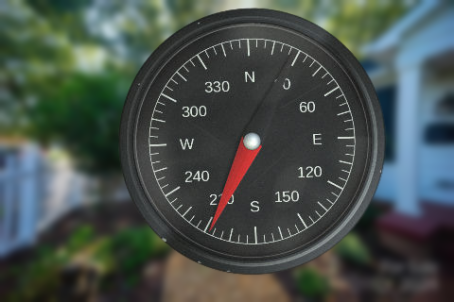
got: 207.5 °
